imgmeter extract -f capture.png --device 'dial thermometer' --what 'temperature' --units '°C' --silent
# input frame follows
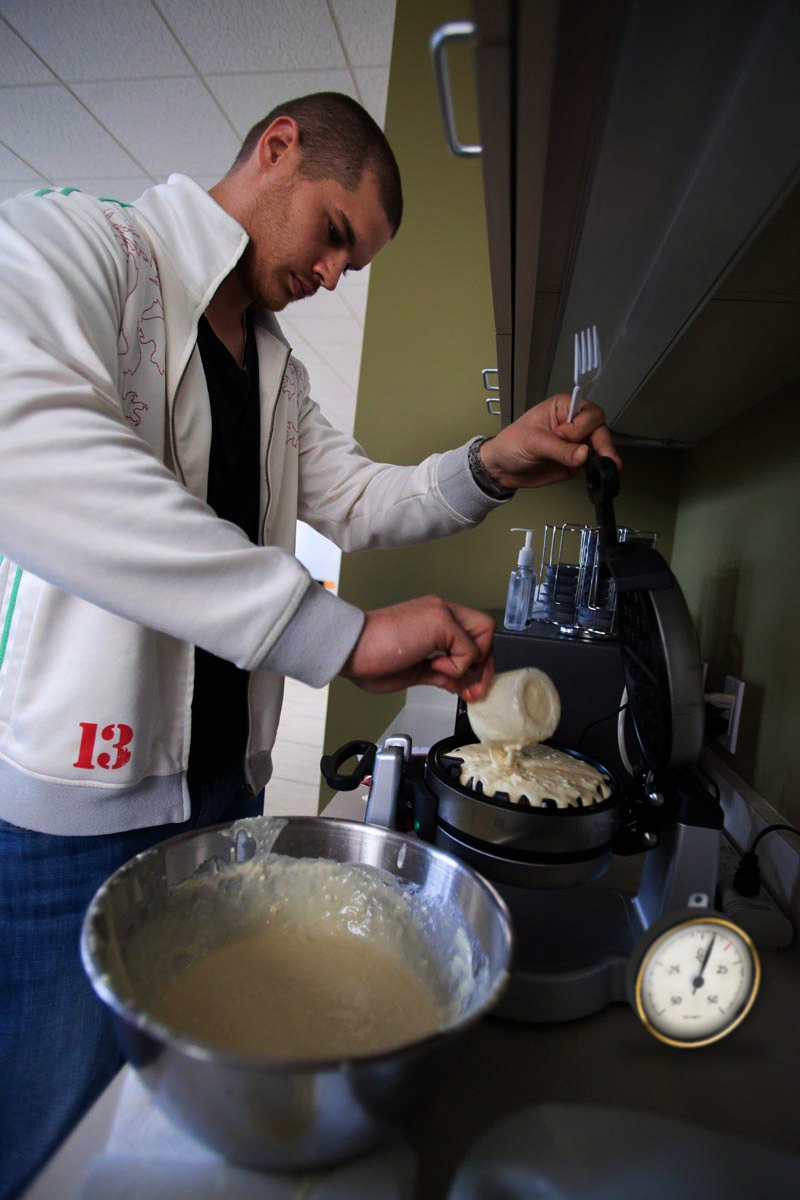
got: 5 °C
